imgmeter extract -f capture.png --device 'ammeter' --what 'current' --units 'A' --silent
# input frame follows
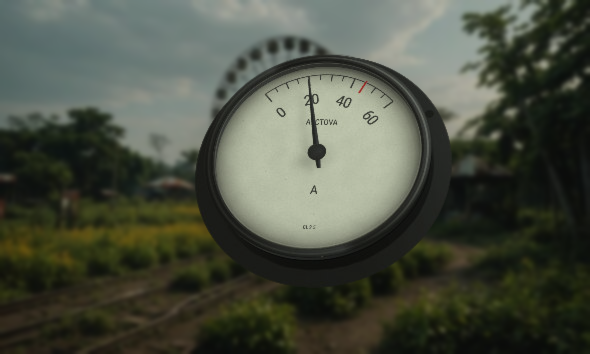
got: 20 A
